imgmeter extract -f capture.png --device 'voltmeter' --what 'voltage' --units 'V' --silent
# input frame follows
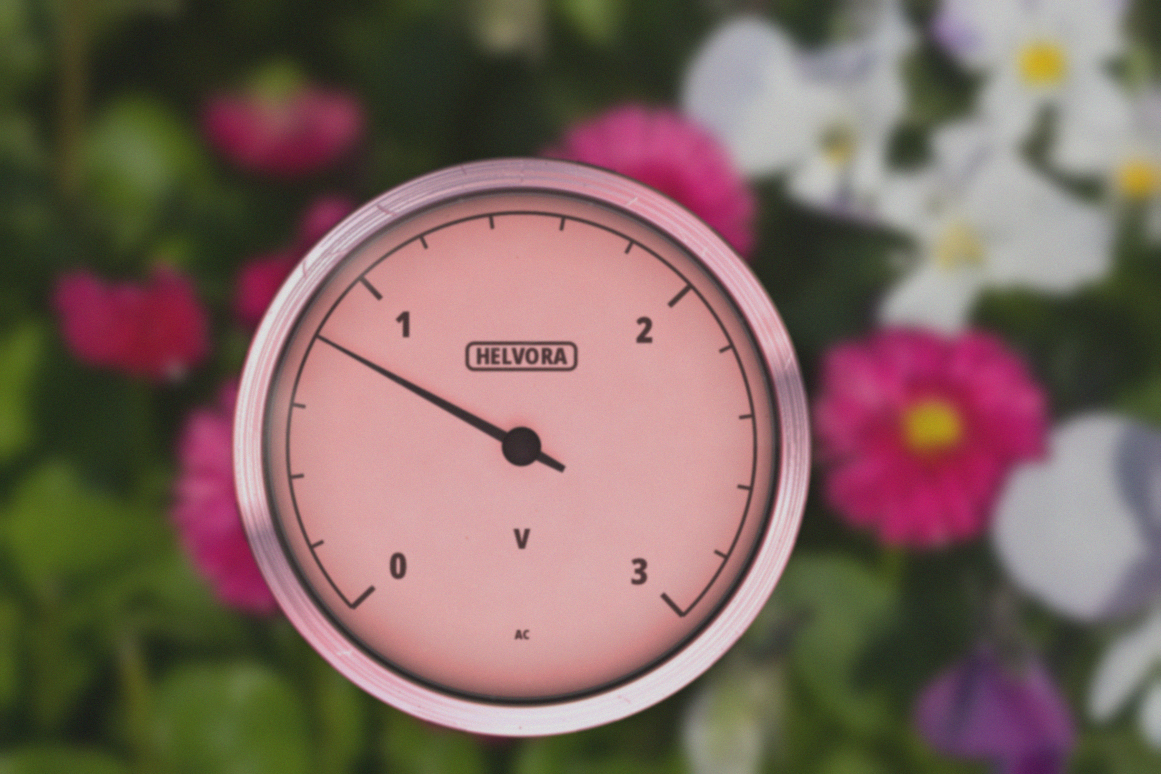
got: 0.8 V
